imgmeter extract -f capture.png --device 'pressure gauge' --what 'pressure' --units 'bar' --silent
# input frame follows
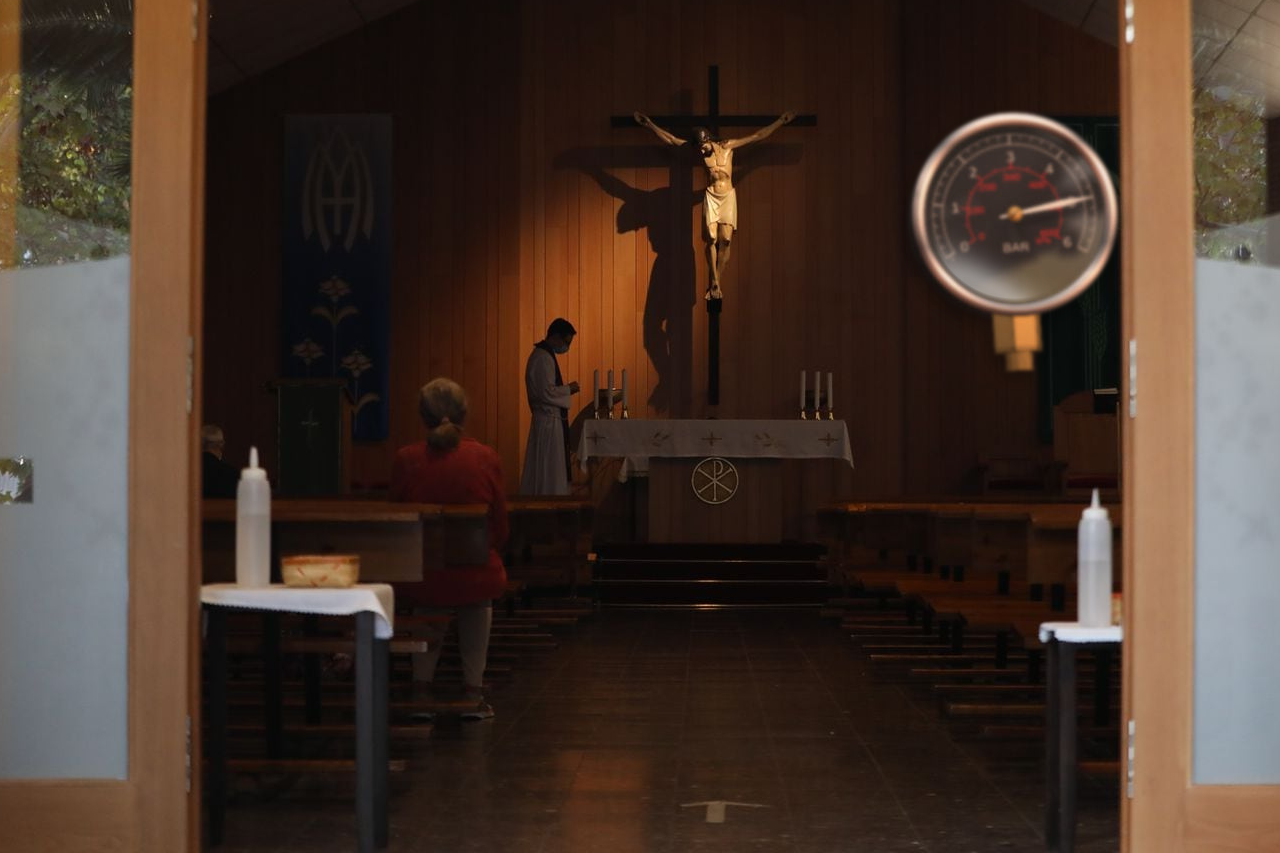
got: 5 bar
